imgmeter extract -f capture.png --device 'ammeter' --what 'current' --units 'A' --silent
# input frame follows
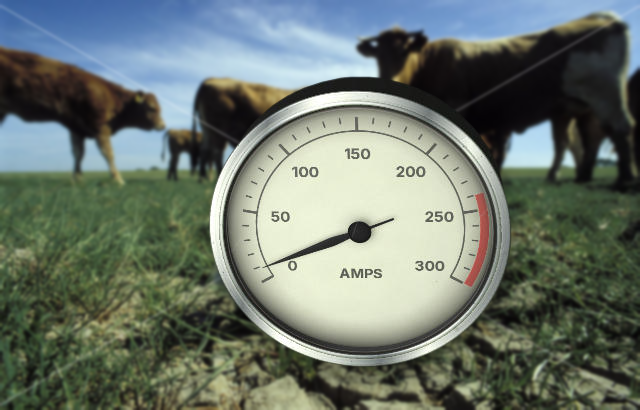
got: 10 A
